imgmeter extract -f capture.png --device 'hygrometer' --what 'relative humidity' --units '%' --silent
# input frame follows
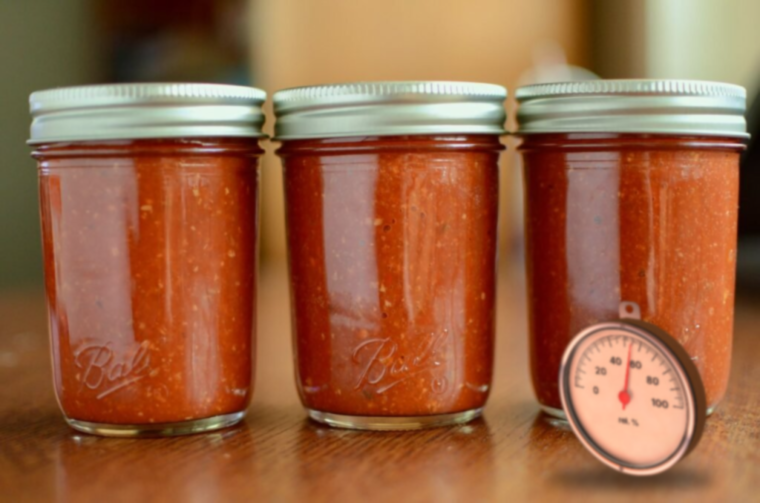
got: 55 %
